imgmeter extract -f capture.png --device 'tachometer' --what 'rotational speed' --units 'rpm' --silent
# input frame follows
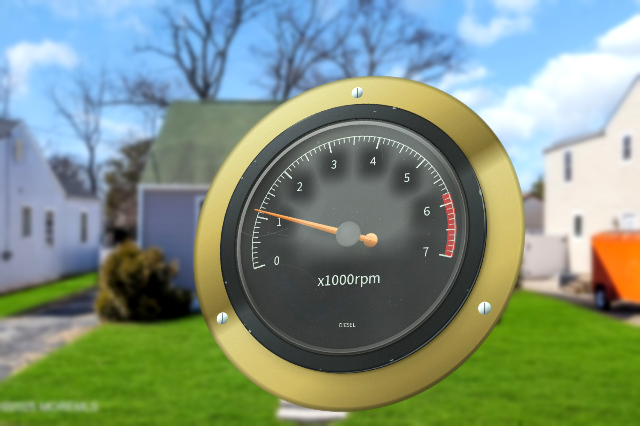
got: 1100 rpm
